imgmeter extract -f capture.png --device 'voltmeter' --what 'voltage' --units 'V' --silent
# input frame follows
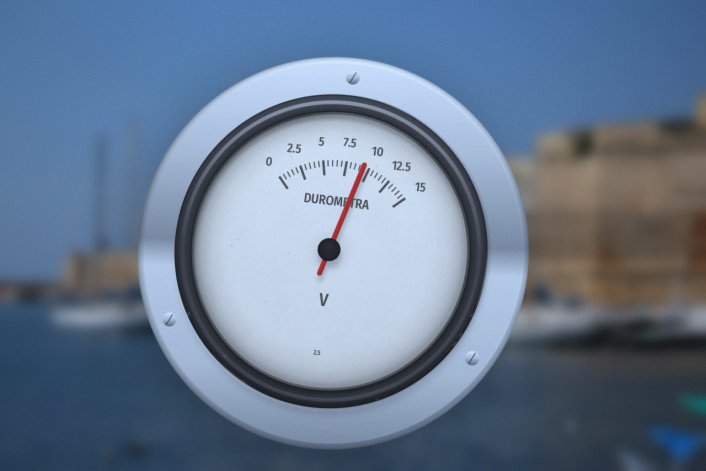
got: 9.5 V
